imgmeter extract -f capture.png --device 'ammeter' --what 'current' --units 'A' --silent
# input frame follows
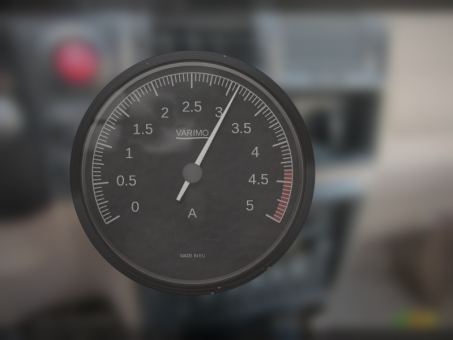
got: 3.1 A
